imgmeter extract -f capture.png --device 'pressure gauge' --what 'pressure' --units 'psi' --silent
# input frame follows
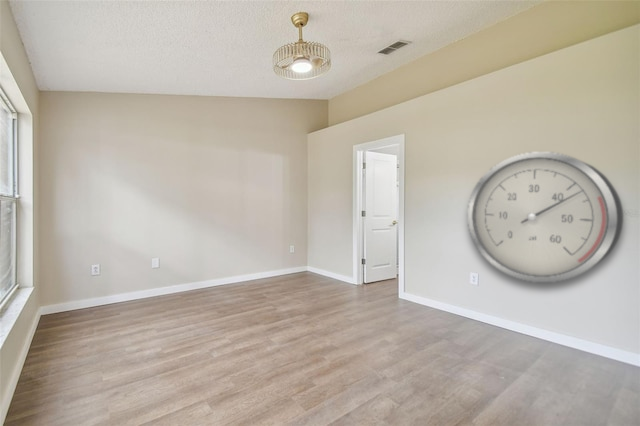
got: 42.5 psi
